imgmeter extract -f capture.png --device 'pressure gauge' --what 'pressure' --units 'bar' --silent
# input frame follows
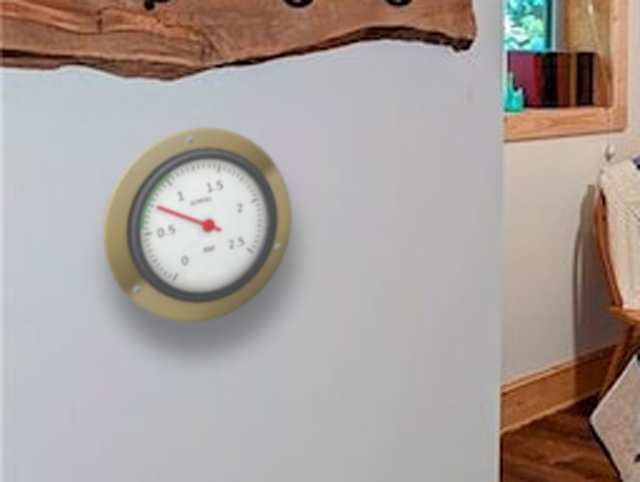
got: 0.75 bar
